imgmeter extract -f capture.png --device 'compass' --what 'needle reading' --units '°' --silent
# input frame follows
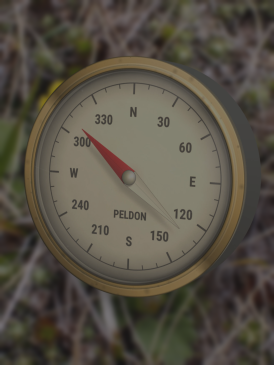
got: 310 °
